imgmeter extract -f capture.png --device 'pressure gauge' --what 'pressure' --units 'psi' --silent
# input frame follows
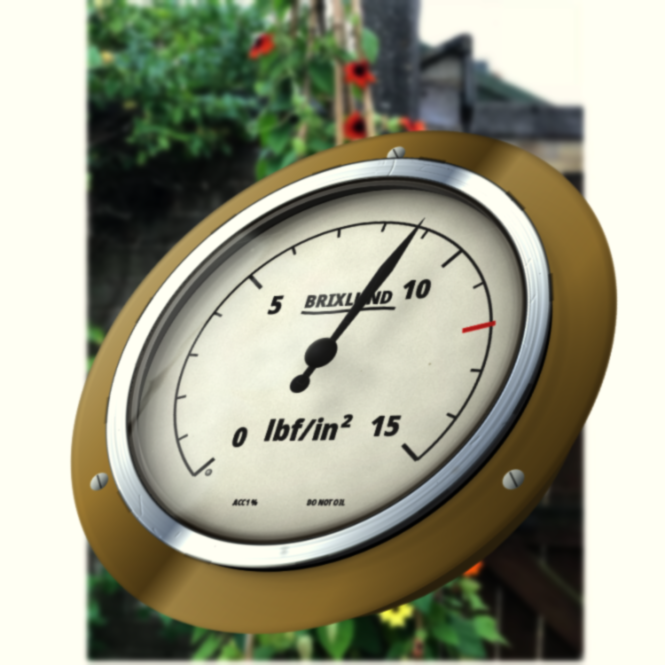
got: 9 psi
